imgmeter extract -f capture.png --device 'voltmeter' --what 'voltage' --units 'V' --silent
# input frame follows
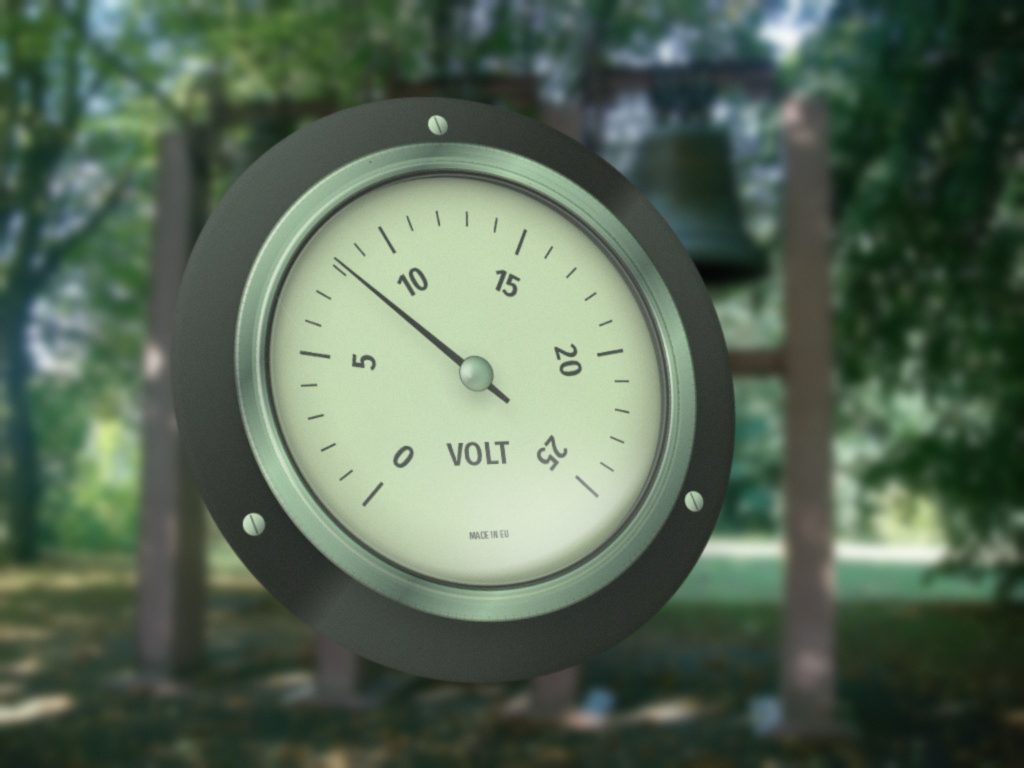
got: 8 V
